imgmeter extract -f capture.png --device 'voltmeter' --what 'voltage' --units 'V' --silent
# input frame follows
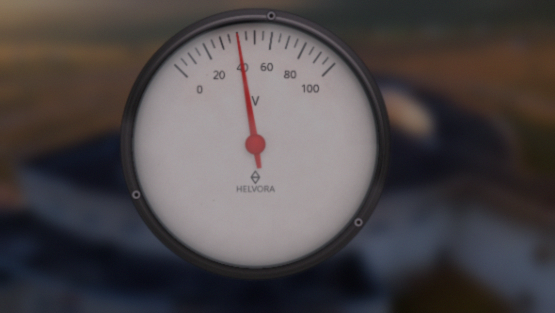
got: 40 V
